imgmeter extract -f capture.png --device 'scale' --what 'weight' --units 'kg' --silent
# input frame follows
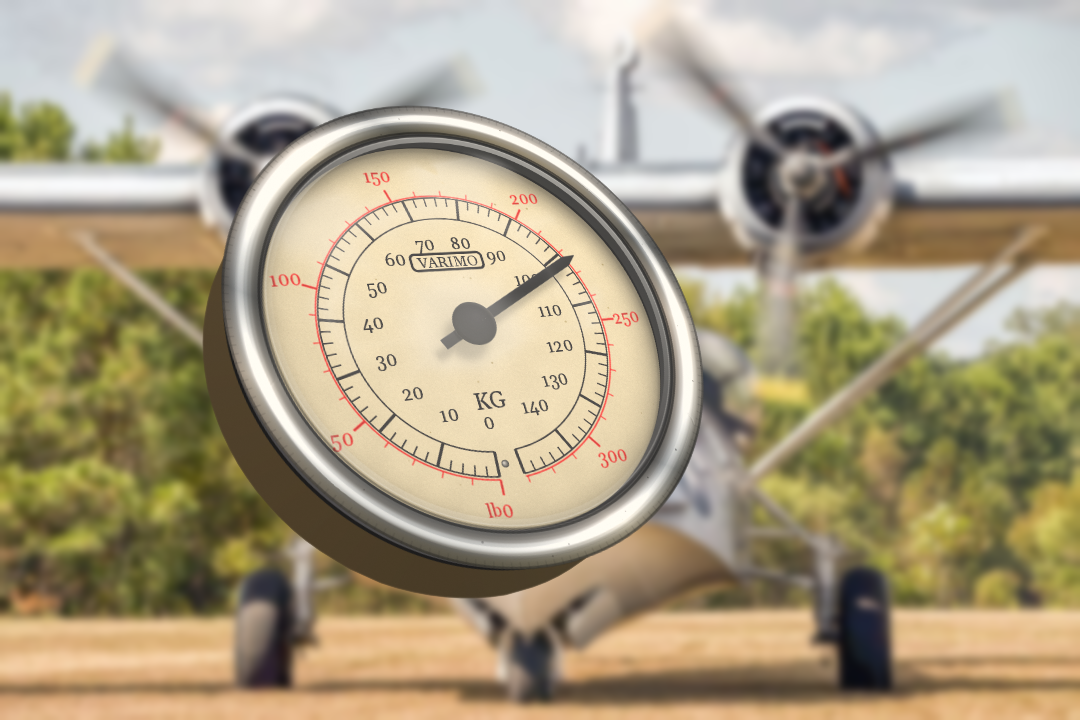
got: 102 kg
